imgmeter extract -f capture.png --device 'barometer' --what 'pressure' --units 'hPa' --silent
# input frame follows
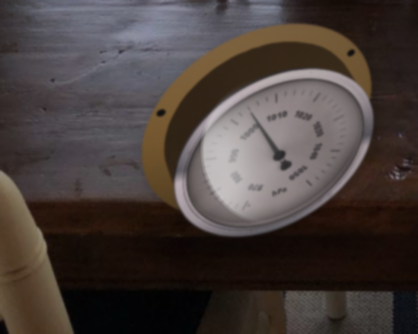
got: 1004 hPa
